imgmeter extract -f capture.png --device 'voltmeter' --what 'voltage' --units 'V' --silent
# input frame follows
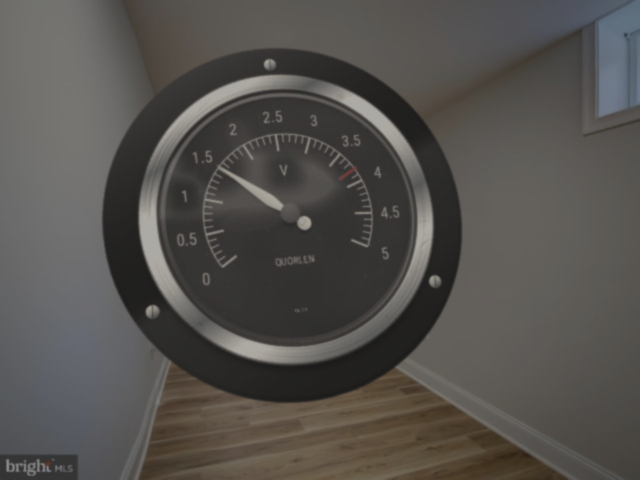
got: 1.5 V
